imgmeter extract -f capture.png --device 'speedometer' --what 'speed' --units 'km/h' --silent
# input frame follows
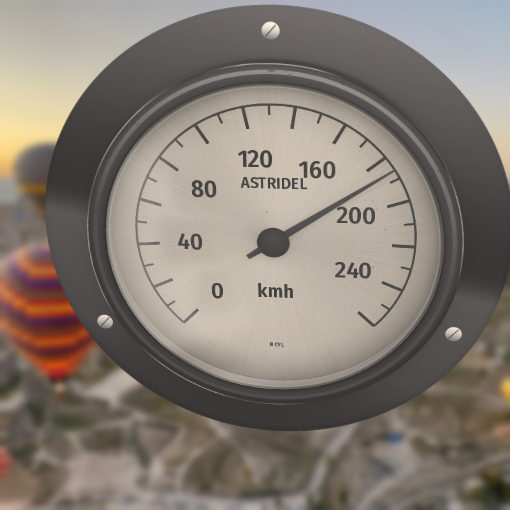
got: 185 km/h
